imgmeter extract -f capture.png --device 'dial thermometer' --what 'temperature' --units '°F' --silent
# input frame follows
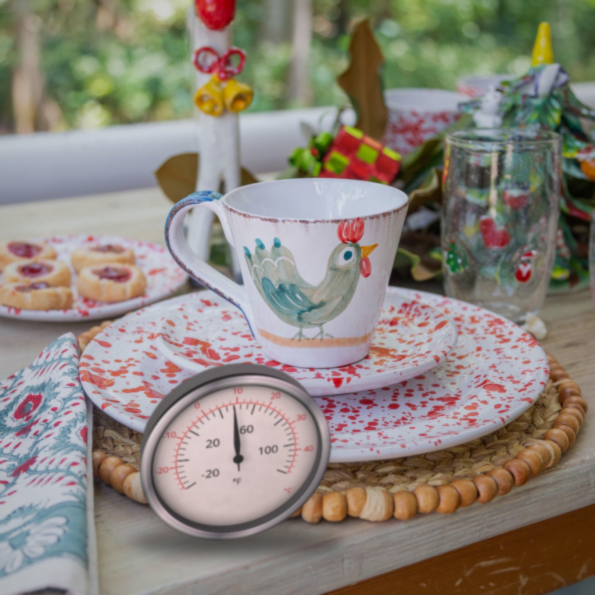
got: 48 °F
